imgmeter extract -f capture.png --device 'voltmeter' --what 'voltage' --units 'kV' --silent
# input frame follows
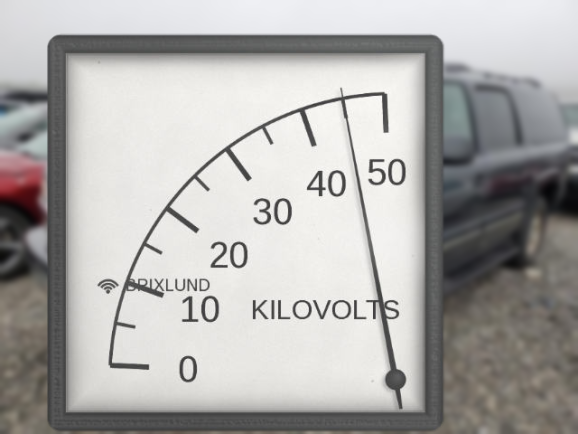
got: 45 kV
